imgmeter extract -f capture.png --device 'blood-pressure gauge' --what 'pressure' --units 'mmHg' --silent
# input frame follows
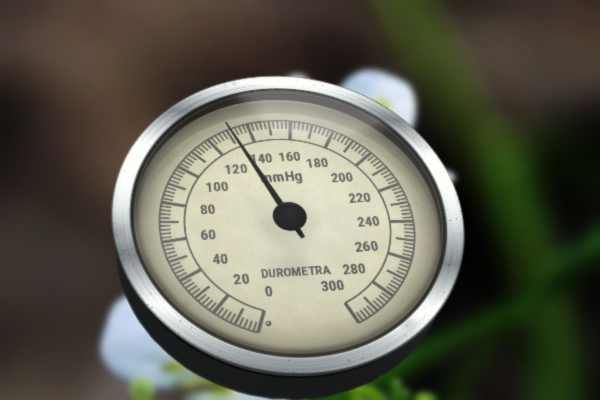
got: 130 mmHg
